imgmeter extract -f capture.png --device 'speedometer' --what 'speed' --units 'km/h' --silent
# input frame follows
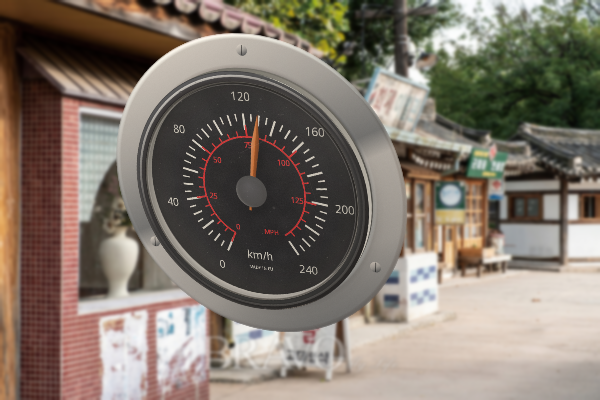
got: 130 km/h
